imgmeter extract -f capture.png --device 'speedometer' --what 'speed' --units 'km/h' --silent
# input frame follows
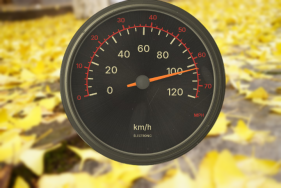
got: 102.5 km/h
